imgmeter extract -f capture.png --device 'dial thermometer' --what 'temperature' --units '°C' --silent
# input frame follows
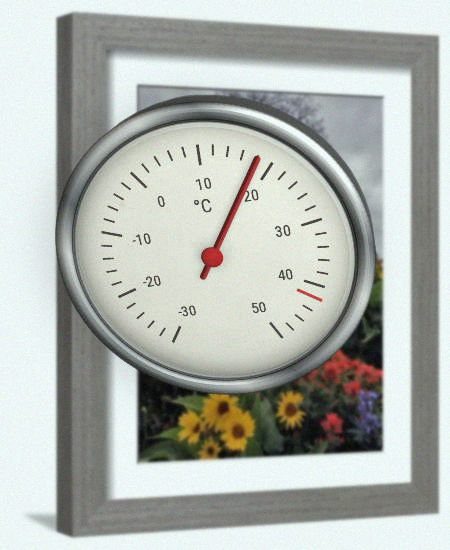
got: 18 °C
